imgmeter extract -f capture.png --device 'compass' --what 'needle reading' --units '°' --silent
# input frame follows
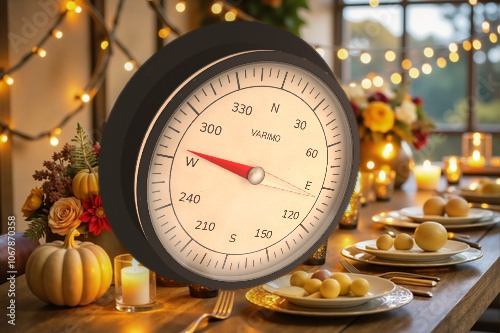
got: 277.5 °
